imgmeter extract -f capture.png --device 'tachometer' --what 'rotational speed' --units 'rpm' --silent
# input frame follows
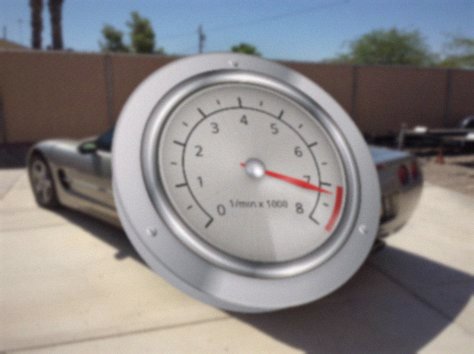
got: 7250 rpm
